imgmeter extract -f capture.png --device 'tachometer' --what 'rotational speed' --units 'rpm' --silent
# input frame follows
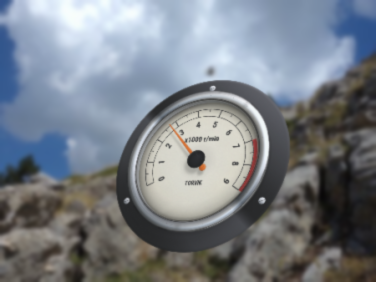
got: 2750 rpm
